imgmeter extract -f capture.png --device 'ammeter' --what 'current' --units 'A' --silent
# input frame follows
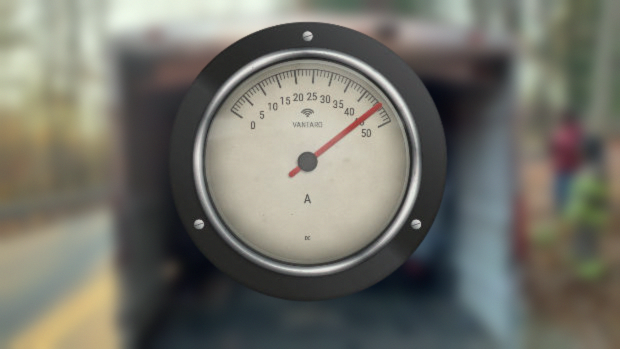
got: 45 A
